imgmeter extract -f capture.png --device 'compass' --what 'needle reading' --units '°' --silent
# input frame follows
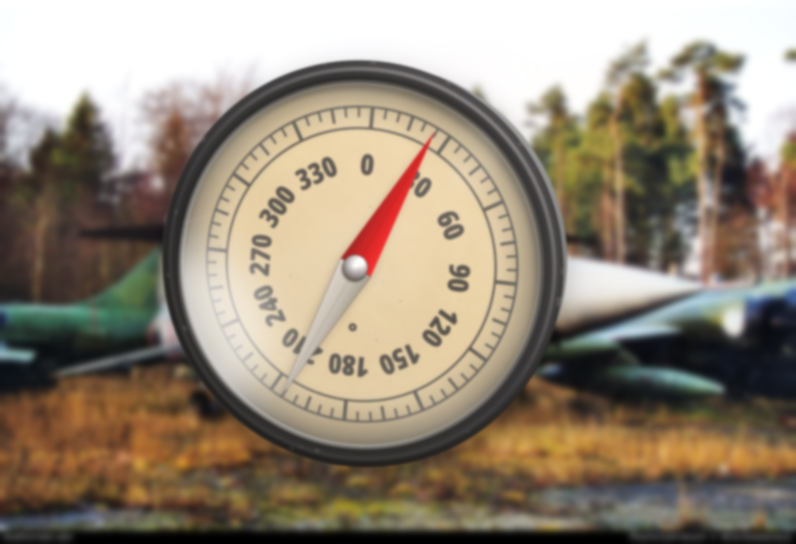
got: 25 °
